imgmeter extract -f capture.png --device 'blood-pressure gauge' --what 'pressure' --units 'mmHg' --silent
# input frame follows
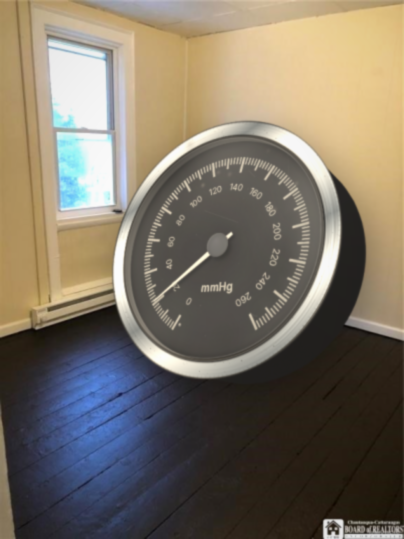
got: 20 mmHg
